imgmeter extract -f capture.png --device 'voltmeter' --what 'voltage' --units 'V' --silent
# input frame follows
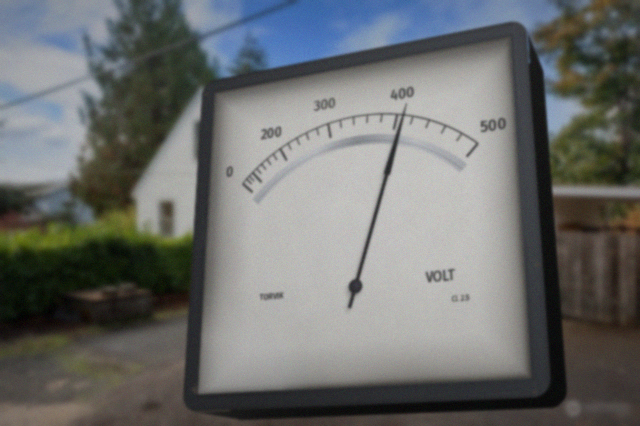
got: 410 V
